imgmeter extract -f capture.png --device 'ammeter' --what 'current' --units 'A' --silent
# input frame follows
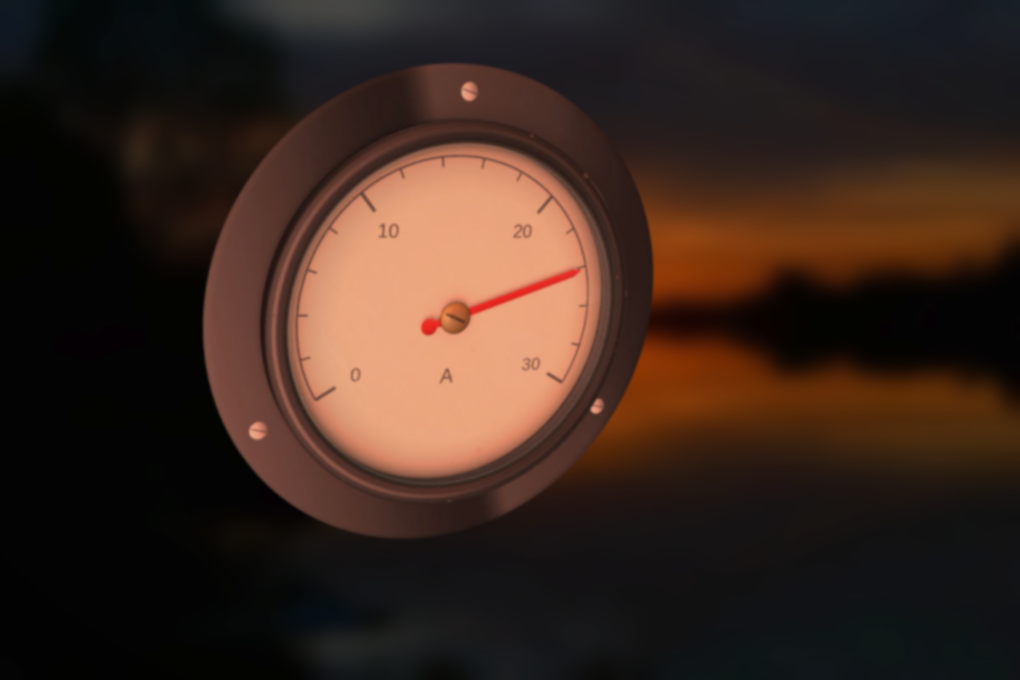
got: 24 A
